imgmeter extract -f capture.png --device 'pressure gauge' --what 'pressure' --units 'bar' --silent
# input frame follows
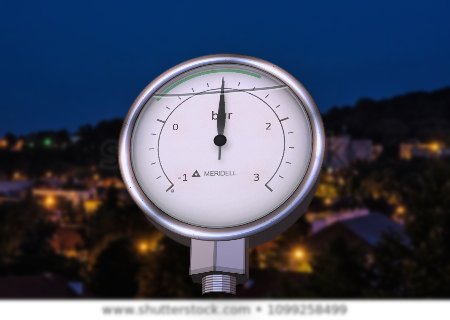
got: 1 bar
